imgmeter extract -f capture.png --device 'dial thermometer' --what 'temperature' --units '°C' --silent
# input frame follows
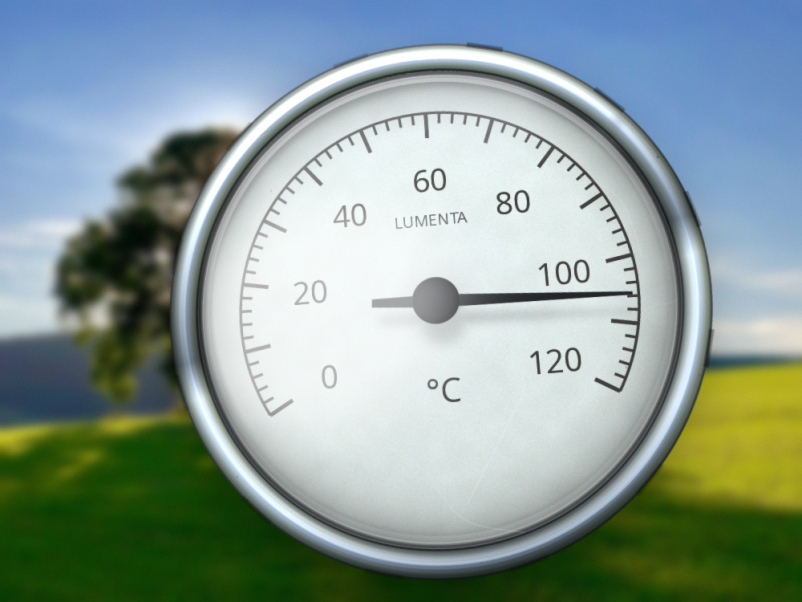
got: 106 °C
